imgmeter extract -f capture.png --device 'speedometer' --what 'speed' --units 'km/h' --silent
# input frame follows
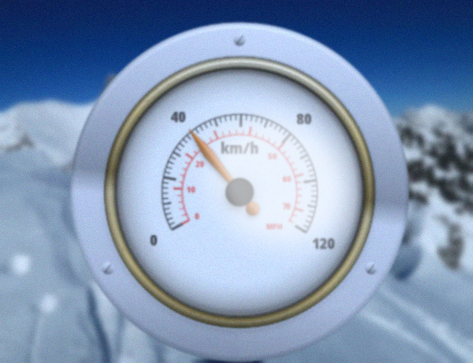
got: 40 km/h
